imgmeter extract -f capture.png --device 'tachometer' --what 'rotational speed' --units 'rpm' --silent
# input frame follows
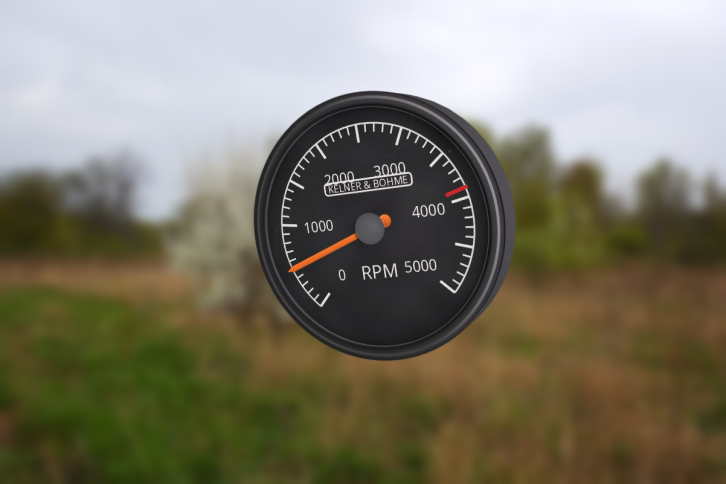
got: 500 rpm
